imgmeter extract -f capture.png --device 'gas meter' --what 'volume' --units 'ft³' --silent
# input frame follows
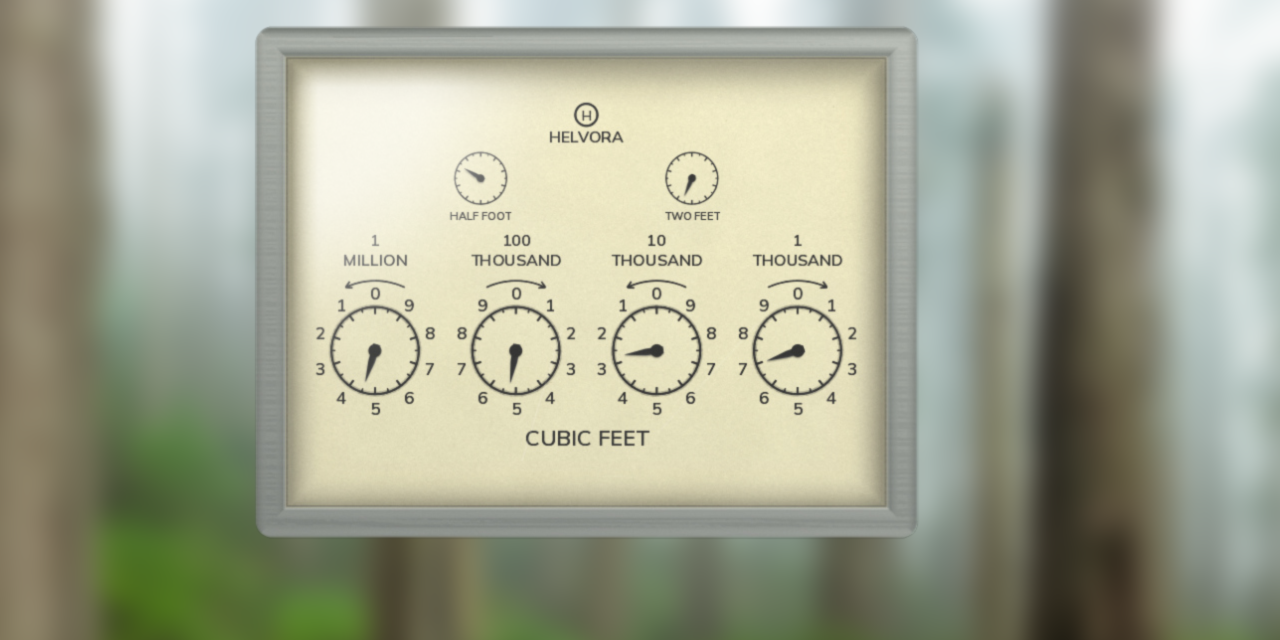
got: 452700 ft³
